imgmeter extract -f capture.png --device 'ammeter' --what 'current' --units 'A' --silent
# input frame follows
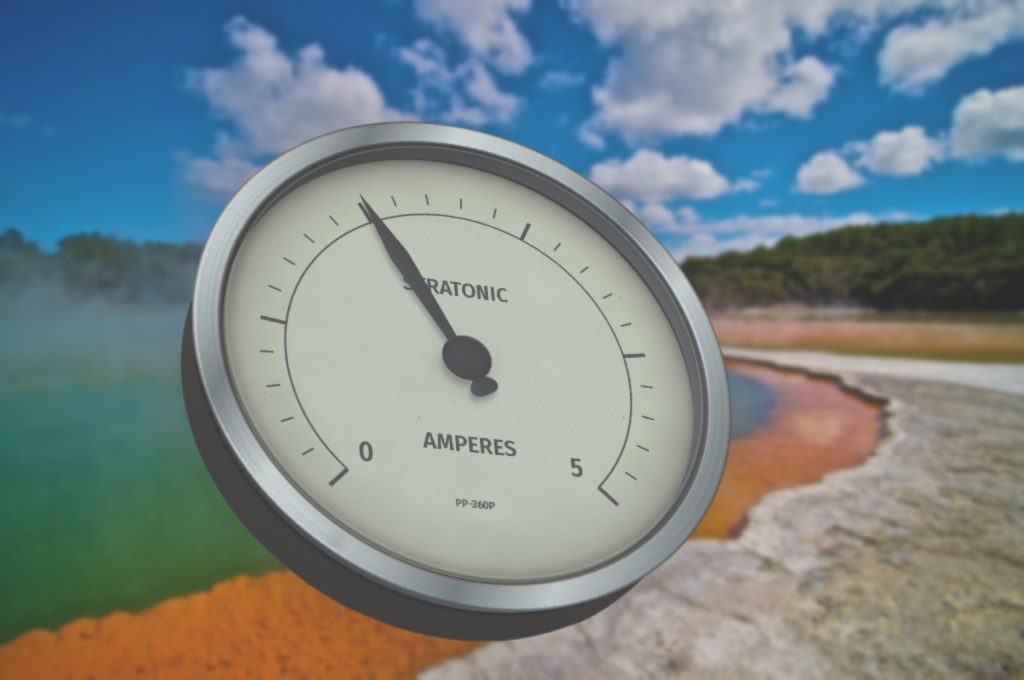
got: 2 A
